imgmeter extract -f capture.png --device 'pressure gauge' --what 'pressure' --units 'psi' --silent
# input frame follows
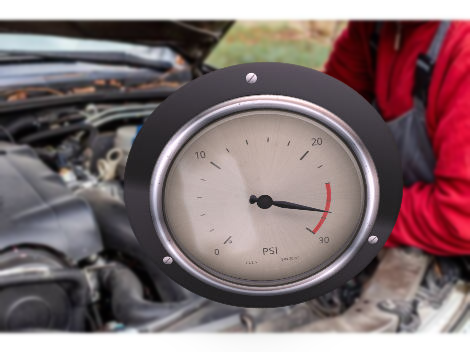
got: 27 psi
